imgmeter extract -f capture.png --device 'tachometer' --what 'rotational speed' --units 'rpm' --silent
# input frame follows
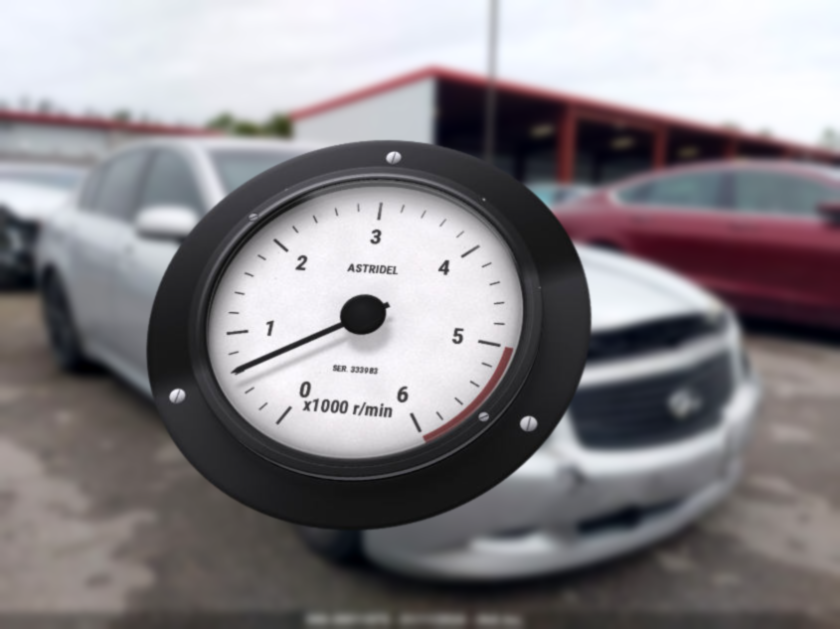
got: 600 rpm
